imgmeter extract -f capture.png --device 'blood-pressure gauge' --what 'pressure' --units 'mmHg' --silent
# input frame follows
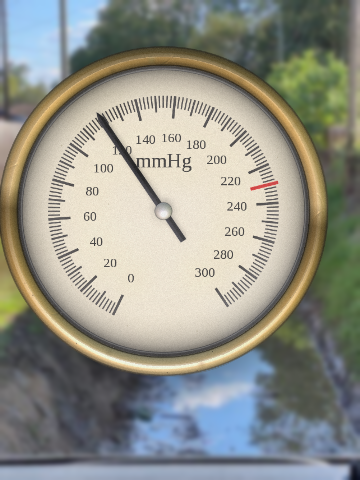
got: 120 mmHg
